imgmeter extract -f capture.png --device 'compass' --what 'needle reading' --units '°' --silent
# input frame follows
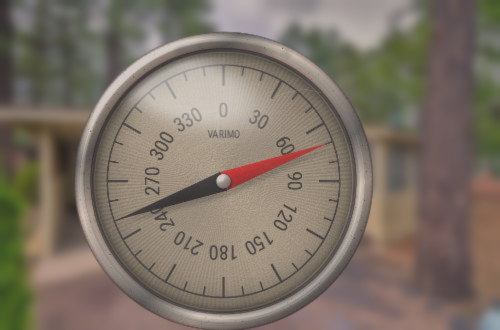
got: 70 °
